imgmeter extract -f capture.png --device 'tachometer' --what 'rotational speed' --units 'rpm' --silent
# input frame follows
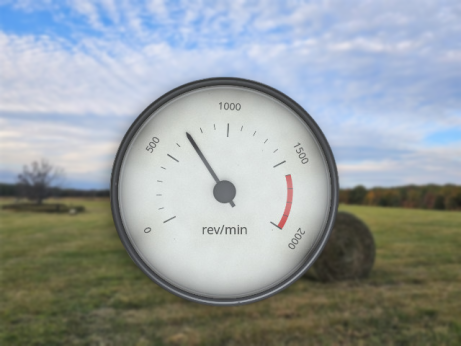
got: 700 rpm
